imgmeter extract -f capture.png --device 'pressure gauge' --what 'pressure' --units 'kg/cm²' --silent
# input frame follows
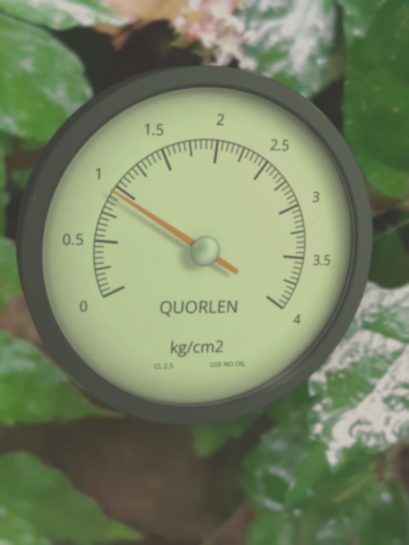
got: 0.95 kg/cm²
